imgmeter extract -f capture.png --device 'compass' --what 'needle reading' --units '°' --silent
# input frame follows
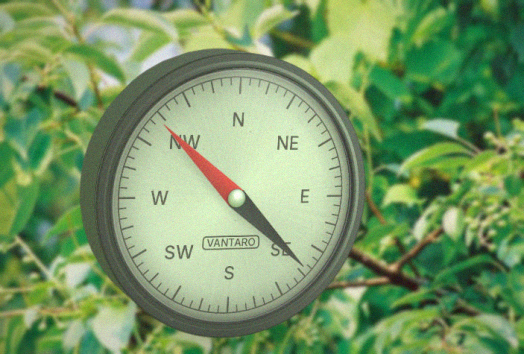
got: 312.5 °
